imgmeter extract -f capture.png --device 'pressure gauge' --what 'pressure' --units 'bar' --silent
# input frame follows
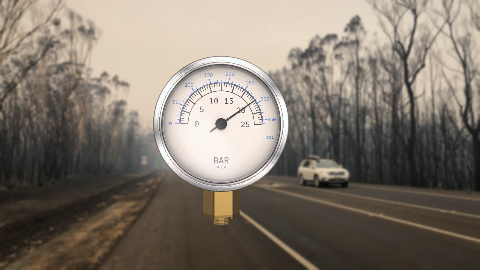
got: 20 bar
